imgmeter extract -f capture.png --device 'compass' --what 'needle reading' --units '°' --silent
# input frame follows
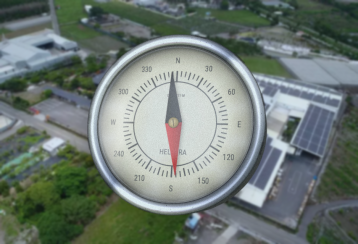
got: 175 °
